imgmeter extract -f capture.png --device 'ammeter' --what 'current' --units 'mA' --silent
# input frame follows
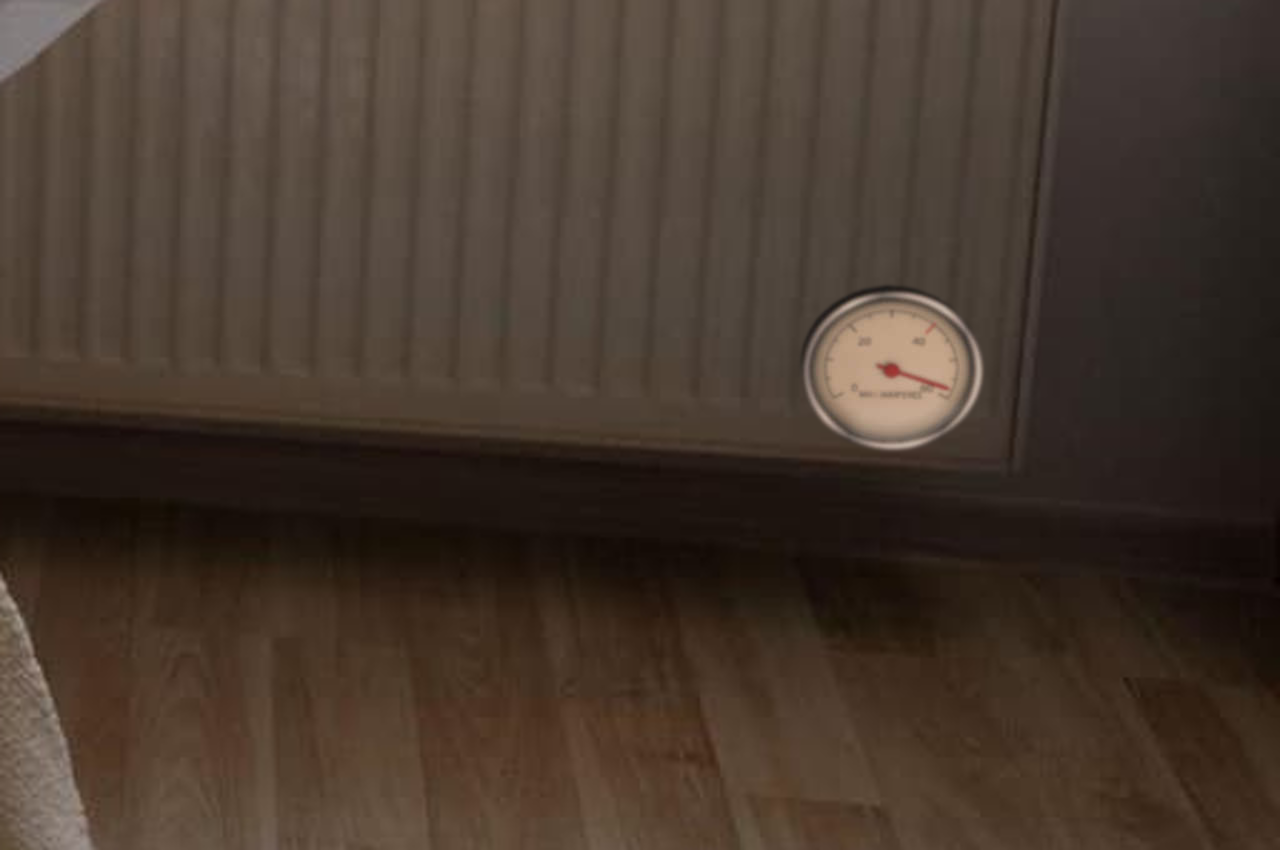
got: 57.5 mA
